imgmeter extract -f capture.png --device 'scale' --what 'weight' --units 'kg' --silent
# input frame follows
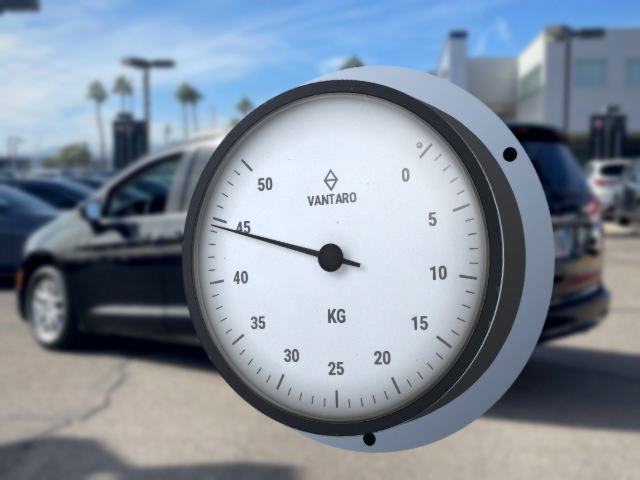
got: 44.5 kg
